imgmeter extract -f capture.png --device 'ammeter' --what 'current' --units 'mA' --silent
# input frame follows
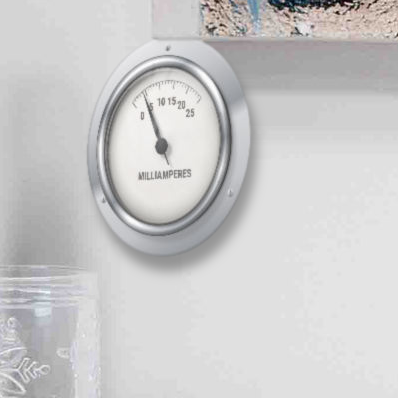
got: 5 mA
